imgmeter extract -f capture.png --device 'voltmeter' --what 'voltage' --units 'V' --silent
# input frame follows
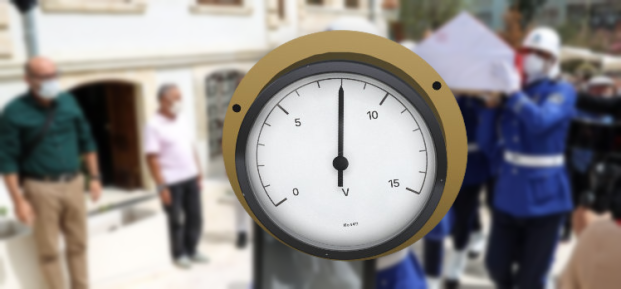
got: 8 V
